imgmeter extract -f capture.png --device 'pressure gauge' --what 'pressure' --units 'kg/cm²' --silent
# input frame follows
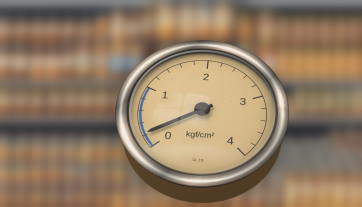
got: 0.2 kg/cm²
